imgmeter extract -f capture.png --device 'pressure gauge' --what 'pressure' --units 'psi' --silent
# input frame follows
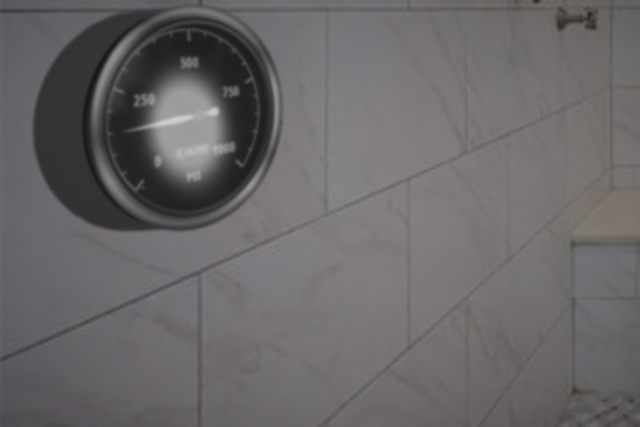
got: 150 psi
